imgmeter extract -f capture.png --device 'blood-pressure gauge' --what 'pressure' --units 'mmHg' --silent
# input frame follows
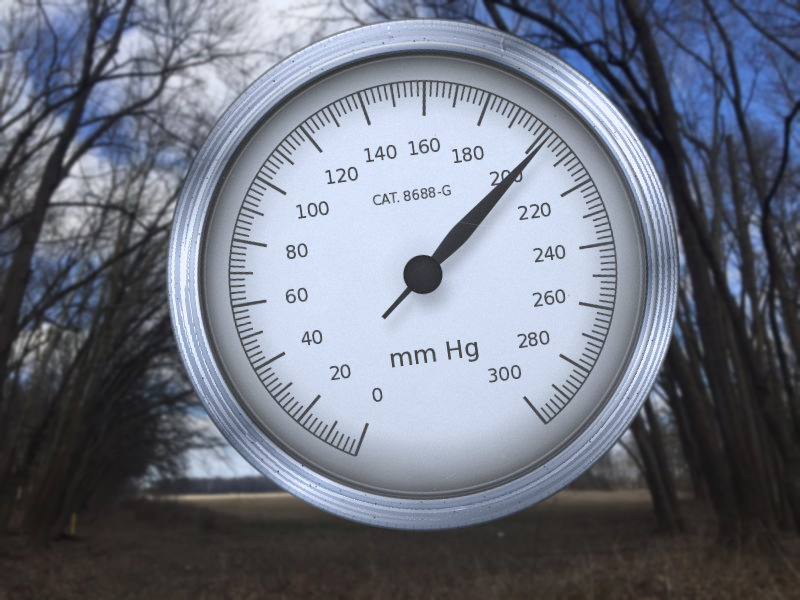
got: 202 mmHg
